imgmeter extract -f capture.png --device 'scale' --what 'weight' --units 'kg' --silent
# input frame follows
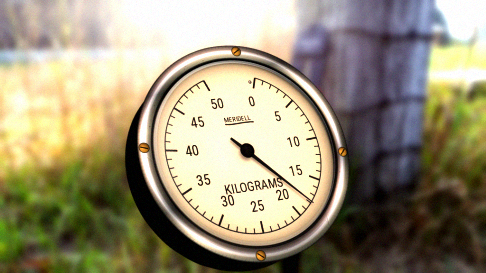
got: 18 kg
